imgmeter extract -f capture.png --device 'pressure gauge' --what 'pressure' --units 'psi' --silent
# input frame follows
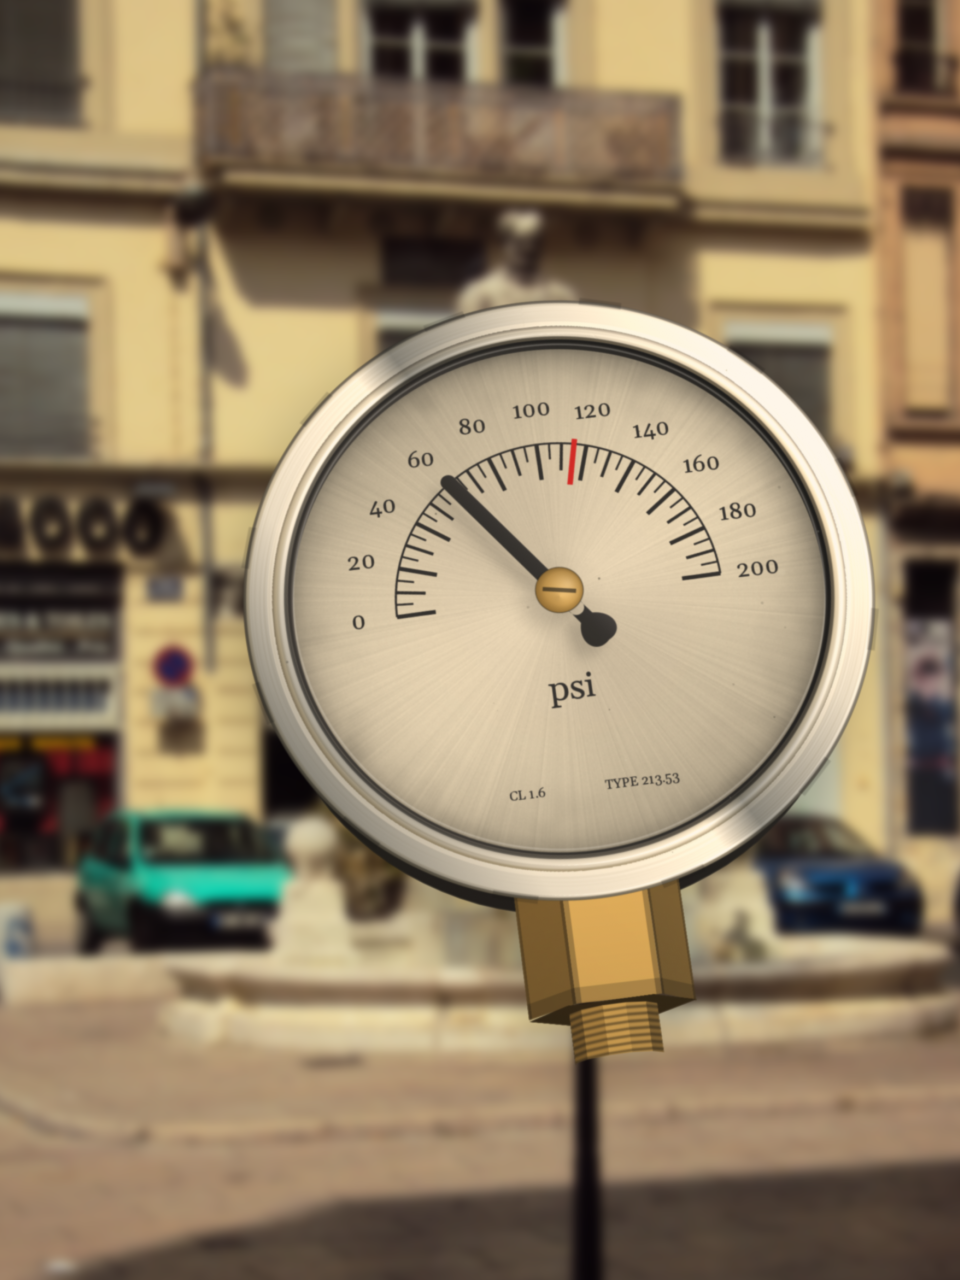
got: 60 psi
